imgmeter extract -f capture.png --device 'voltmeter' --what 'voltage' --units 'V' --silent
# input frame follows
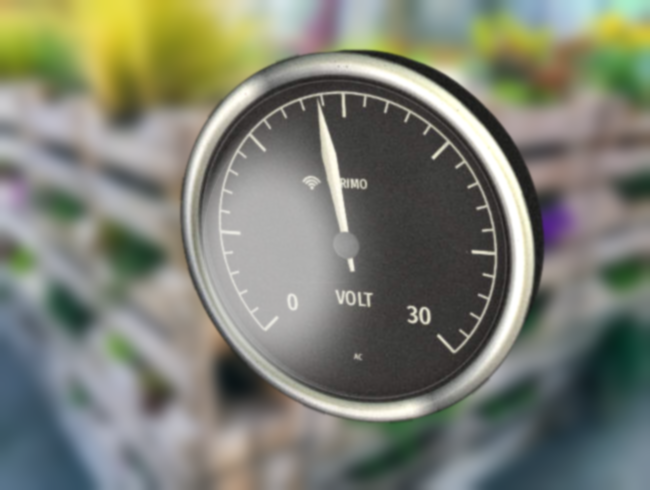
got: 14 V
